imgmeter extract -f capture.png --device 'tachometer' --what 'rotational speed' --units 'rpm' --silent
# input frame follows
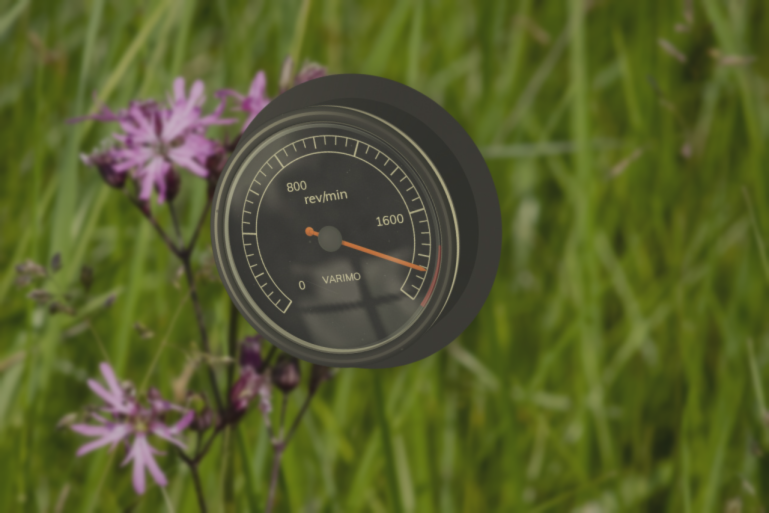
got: 1850 rpm
